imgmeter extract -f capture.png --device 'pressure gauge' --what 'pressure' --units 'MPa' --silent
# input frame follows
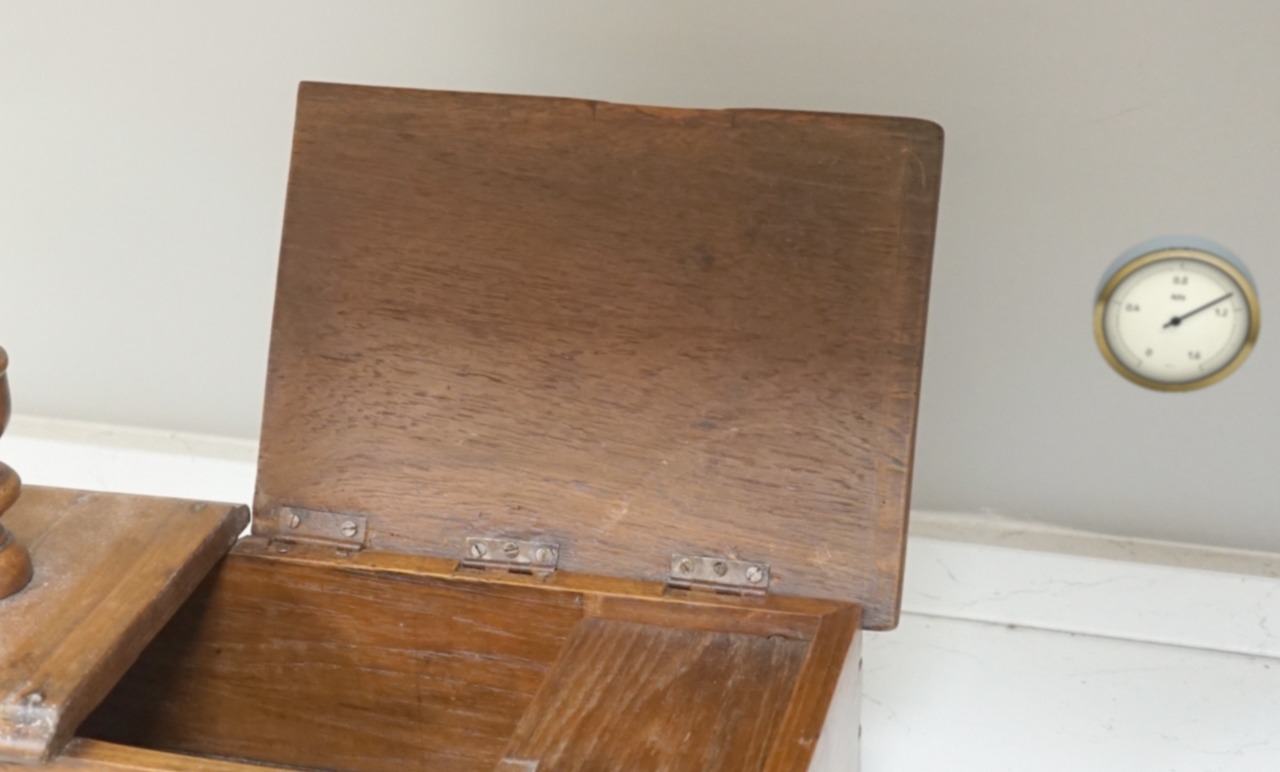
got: 1.1 MPa
